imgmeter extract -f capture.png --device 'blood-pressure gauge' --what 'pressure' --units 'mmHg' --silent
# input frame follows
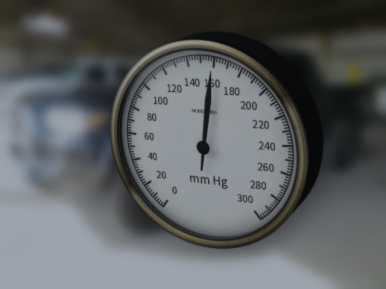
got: 160 mmHg
